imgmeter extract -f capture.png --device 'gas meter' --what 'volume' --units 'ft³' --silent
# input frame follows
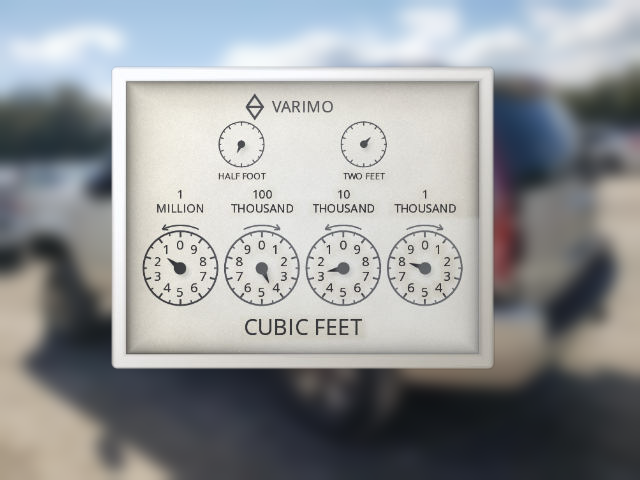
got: 142800 ft³
